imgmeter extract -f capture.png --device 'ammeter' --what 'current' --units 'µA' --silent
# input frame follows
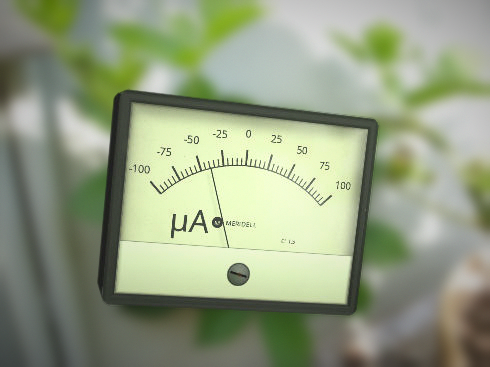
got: -40 µA
